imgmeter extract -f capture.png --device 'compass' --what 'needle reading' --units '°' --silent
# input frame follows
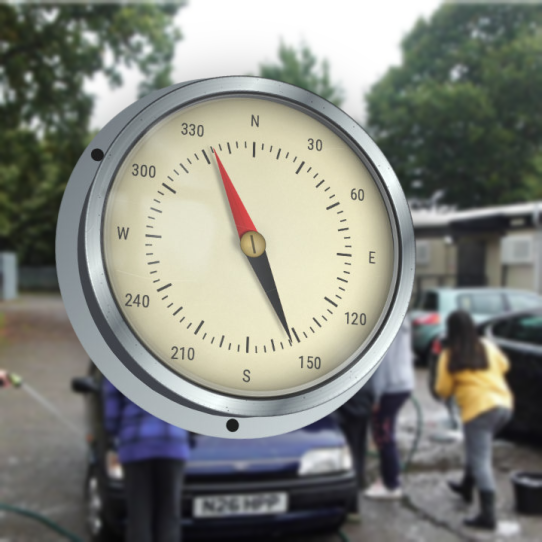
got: 335 °
